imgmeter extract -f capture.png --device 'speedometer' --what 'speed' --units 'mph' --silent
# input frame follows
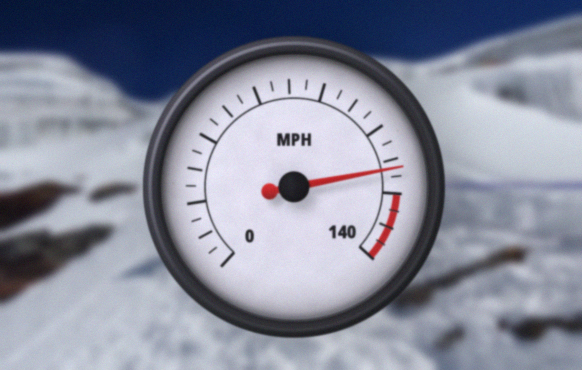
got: 112.5 mph
